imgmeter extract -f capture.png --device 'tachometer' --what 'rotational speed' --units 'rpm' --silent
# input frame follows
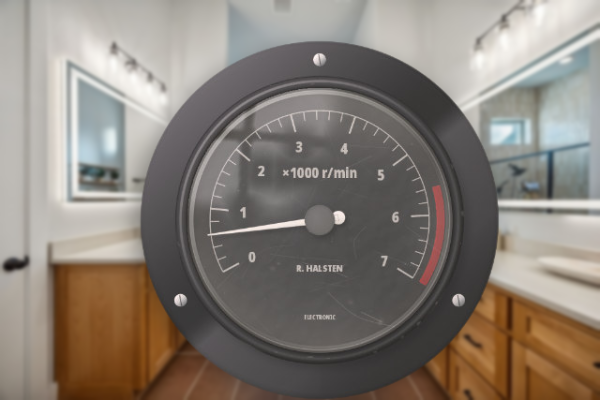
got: 600 rpm
